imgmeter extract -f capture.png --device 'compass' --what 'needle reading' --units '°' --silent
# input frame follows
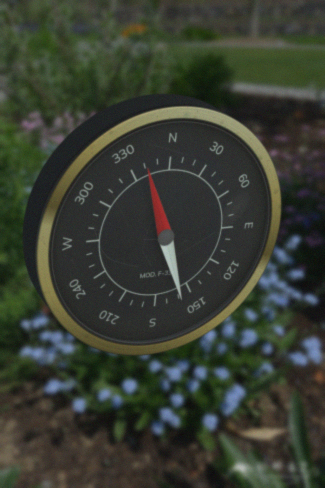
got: 340 °
